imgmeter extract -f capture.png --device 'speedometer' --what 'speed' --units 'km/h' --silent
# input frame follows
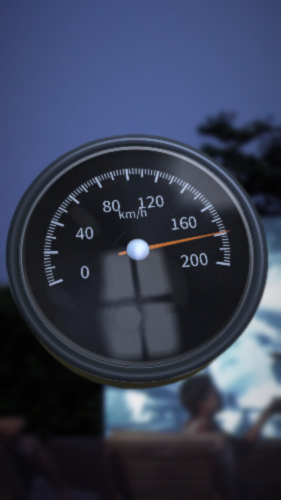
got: 180 km/h
